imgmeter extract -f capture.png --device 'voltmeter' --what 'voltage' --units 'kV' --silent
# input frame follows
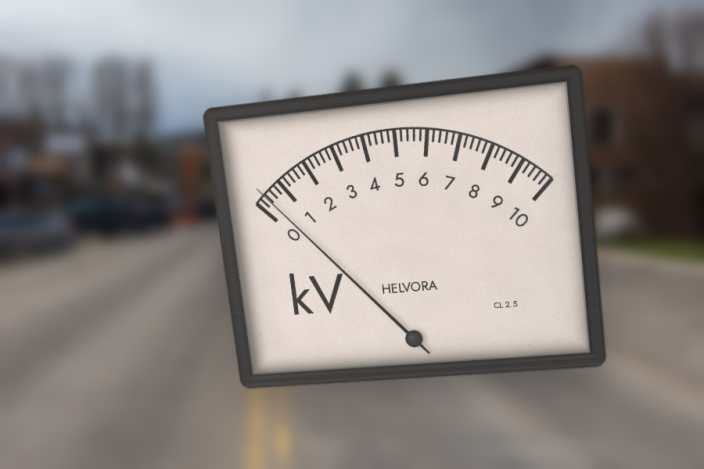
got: 0.4 kV
